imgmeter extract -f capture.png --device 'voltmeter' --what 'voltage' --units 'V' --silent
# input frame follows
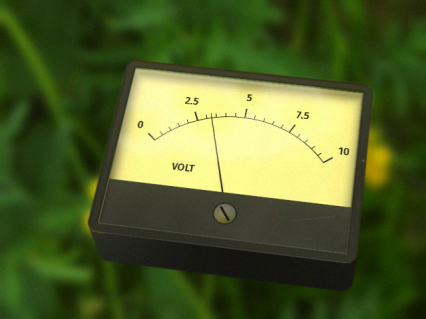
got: 3.25 V
